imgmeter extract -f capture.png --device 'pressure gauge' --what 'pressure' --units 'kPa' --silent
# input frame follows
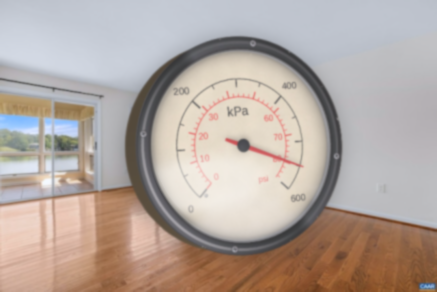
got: 550 kPa
